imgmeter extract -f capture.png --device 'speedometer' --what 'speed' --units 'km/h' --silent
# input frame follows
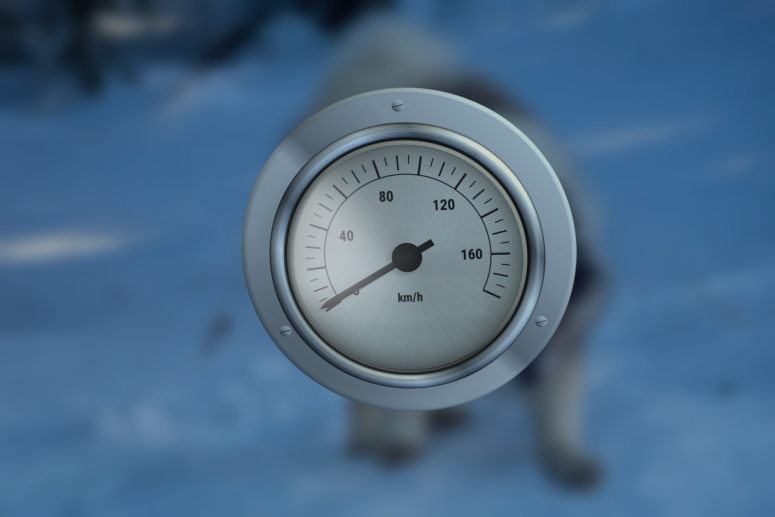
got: 2.5 km/h
